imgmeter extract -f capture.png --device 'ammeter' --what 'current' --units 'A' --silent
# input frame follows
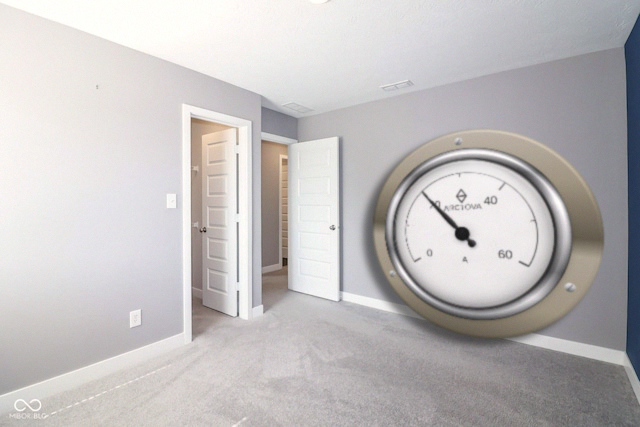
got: 20 A
